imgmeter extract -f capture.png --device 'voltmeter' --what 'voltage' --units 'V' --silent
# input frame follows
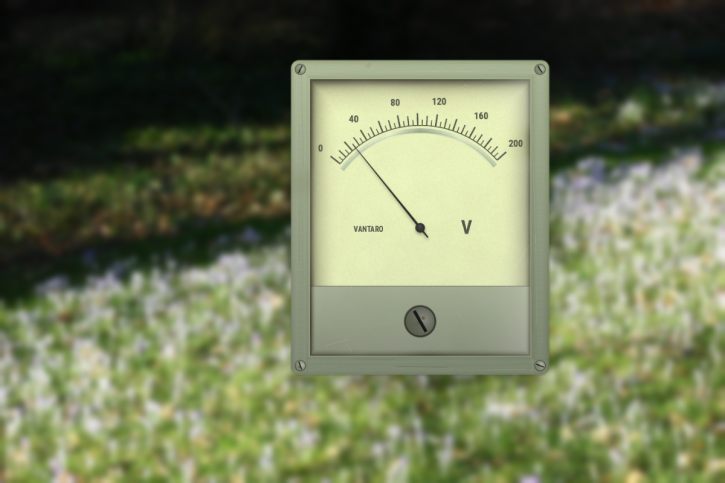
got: 25 V
